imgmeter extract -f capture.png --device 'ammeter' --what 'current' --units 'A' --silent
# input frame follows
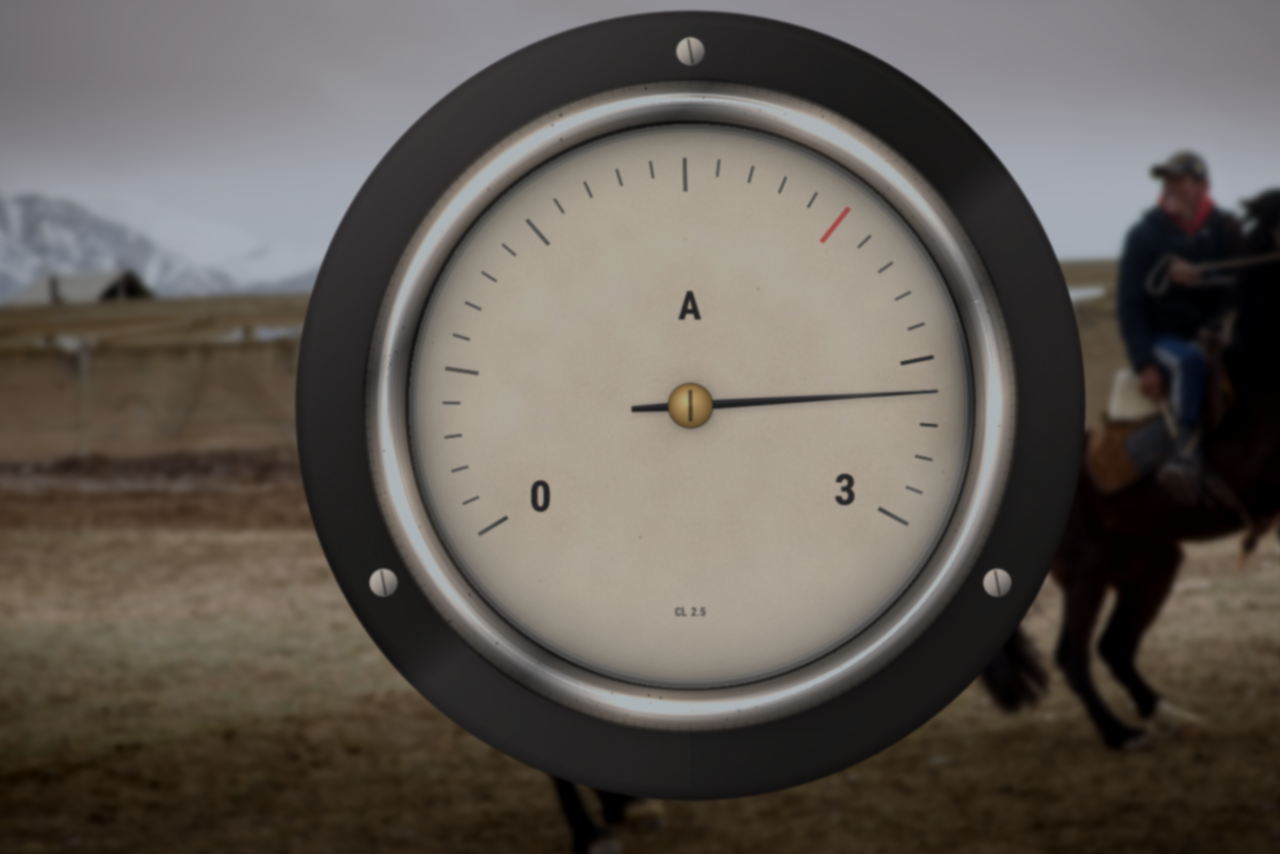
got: 2.6 A
